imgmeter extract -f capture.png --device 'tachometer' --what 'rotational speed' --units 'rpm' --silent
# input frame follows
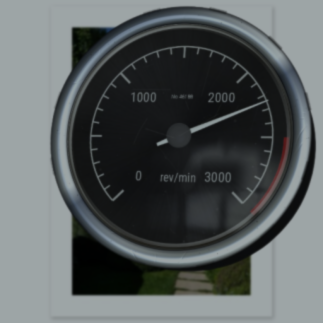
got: 2250 rpm
